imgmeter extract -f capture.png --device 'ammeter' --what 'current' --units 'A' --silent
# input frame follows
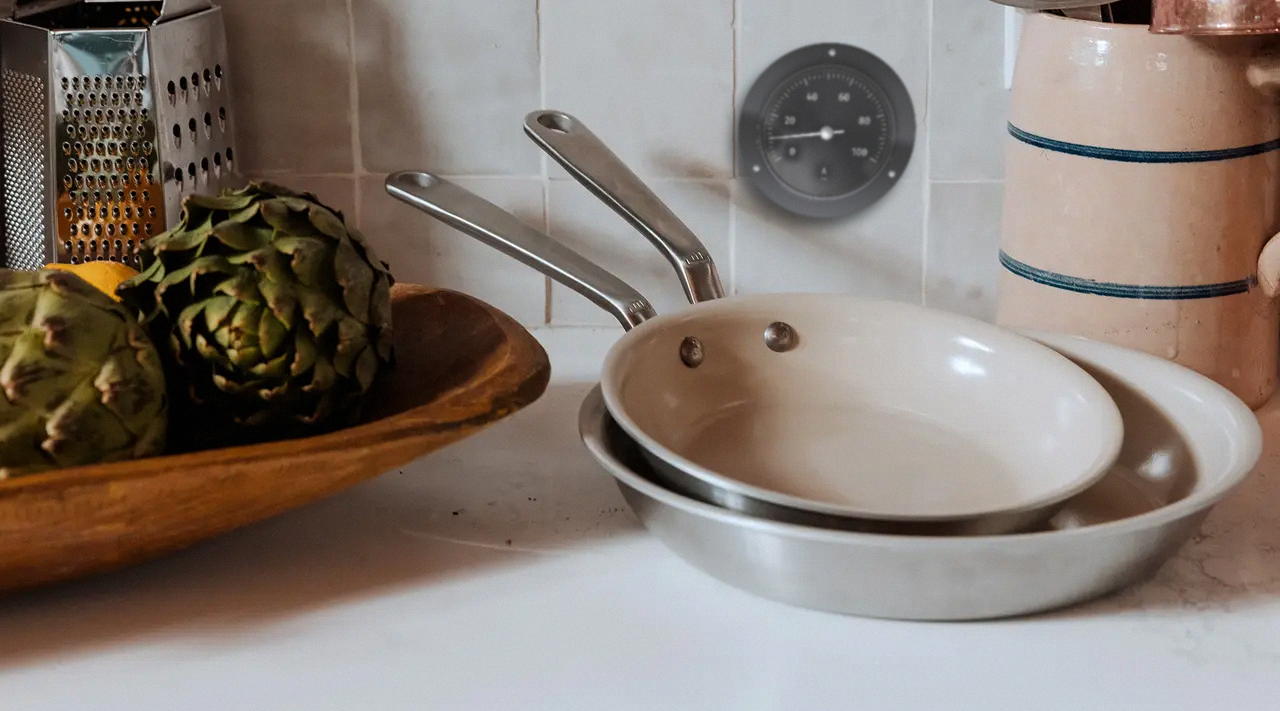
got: 10 A
